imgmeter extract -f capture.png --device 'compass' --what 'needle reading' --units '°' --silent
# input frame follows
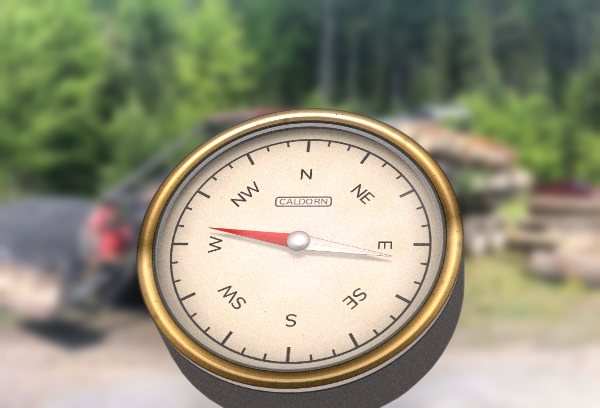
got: 280 °
